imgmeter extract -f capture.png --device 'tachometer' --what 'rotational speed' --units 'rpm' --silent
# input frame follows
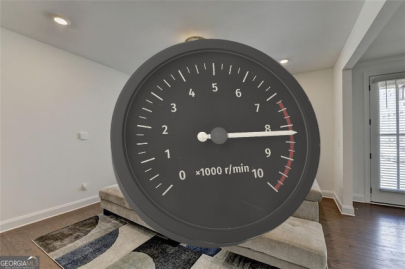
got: 8250 rpm
